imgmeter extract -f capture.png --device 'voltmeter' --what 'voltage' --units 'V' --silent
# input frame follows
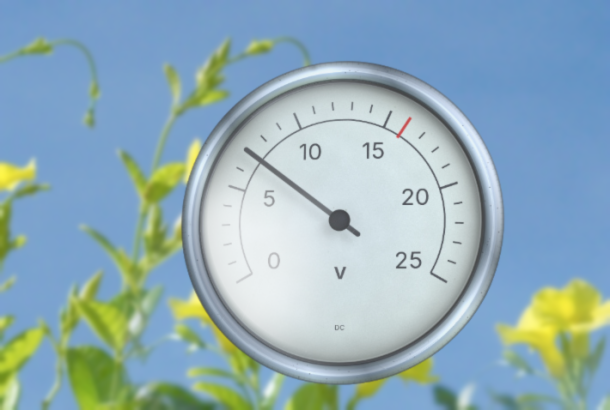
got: 7 V
